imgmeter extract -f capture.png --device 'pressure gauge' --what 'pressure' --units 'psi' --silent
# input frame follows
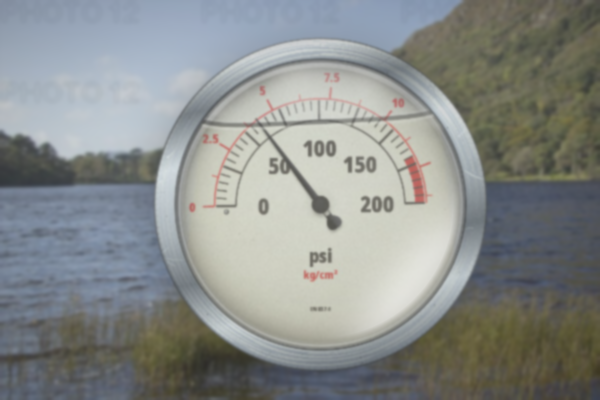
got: 60 psi
